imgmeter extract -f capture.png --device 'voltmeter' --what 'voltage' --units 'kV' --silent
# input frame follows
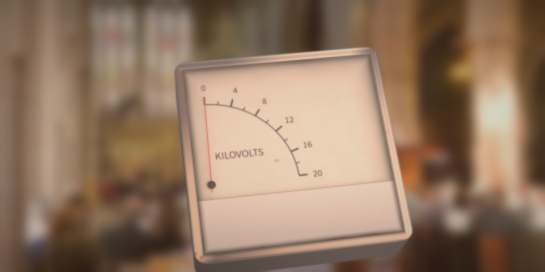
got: 0 kV
